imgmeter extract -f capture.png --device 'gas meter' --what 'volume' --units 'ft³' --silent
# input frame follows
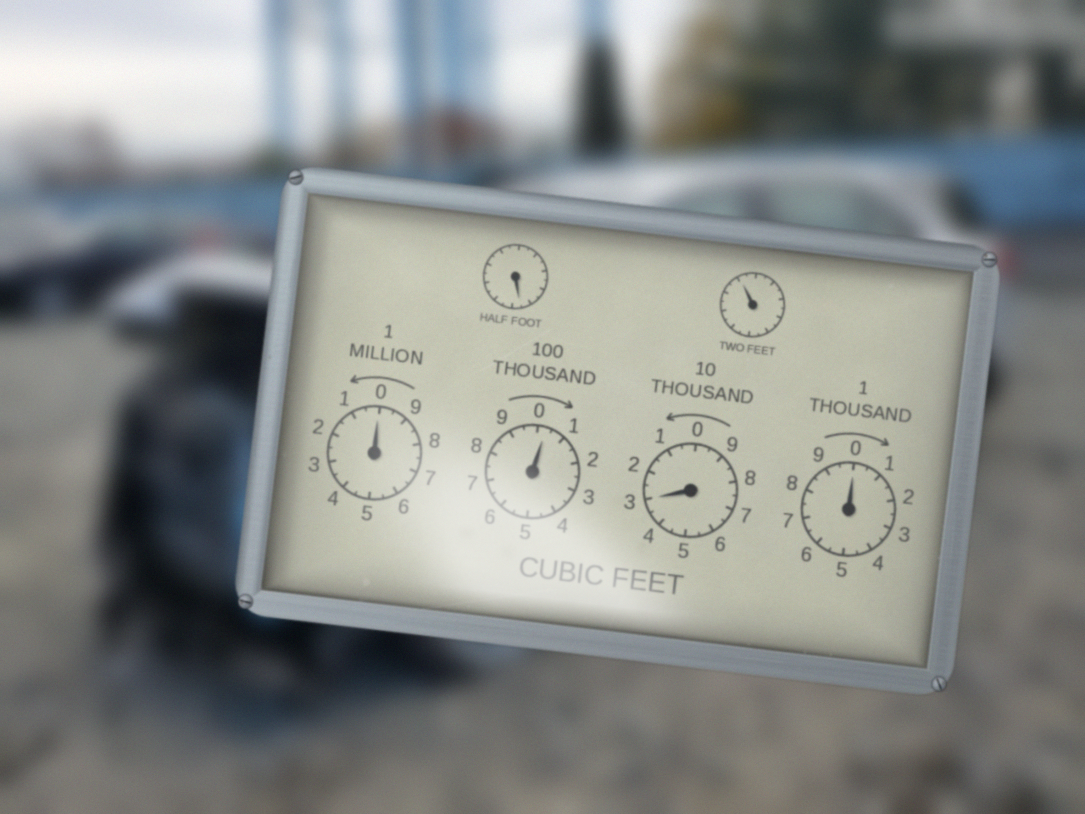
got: 3000 ft³
